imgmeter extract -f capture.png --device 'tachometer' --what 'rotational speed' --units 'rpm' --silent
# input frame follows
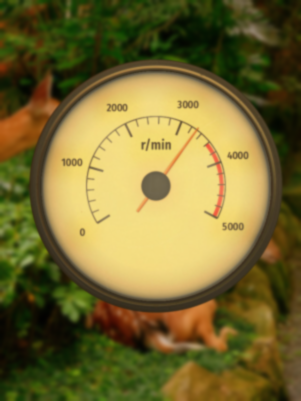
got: 3300 rpm
